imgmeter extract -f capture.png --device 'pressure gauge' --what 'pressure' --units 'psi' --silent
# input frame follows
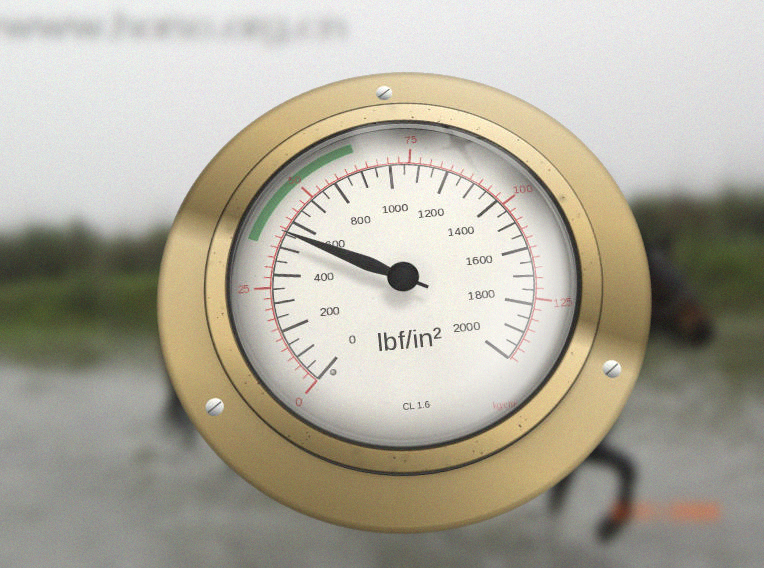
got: 550 psi
